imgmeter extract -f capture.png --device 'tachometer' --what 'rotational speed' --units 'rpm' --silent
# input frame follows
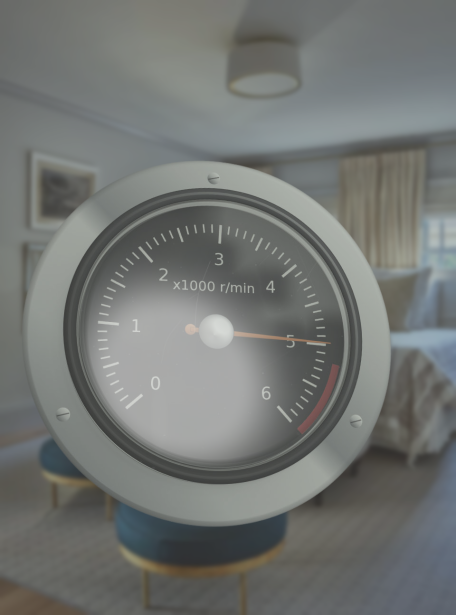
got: 5000 rpm
